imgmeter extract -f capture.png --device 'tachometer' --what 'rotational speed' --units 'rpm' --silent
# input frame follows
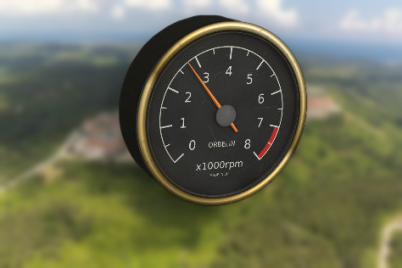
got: 2750 rpm
